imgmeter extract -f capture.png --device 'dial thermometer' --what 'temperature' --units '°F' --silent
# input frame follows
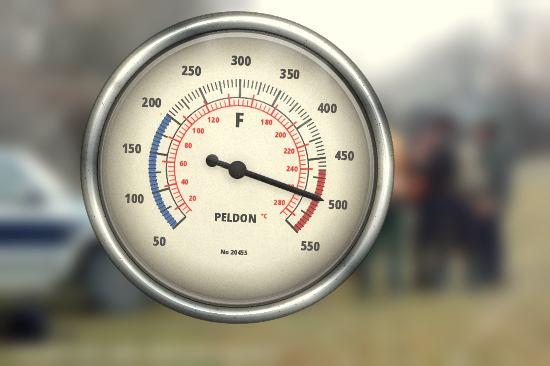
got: 500 °F
